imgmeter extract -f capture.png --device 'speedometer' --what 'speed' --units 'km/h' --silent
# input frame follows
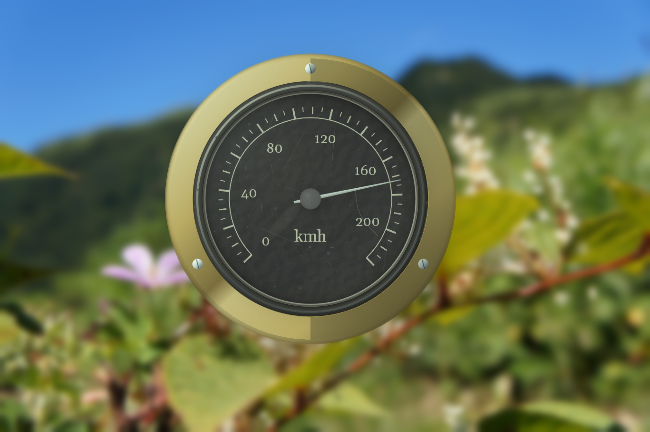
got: 172.5 km/h
